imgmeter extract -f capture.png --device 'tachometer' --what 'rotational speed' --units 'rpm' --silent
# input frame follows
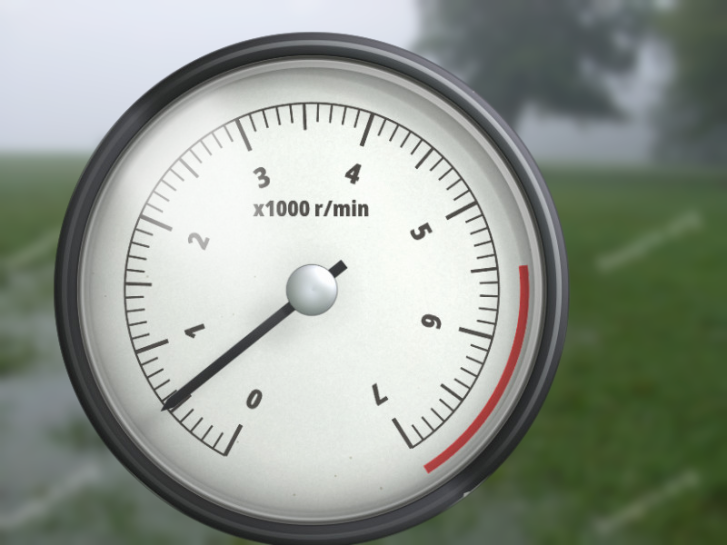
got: 550 rpm
